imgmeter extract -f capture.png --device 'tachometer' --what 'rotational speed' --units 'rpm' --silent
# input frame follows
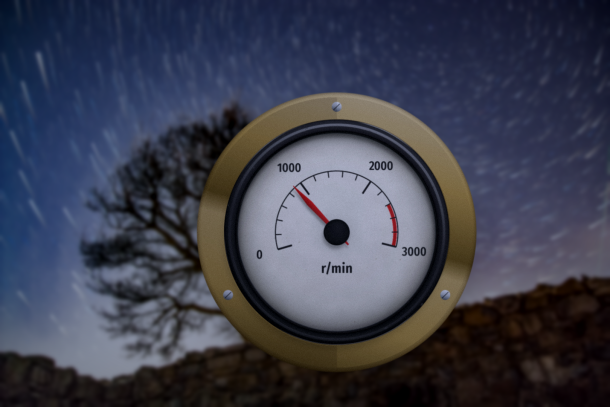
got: 900 rpm
